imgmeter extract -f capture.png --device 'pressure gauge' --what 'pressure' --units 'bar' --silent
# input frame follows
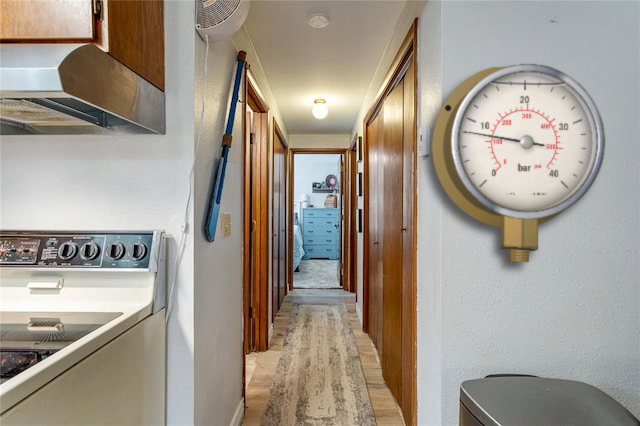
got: 8 bar
